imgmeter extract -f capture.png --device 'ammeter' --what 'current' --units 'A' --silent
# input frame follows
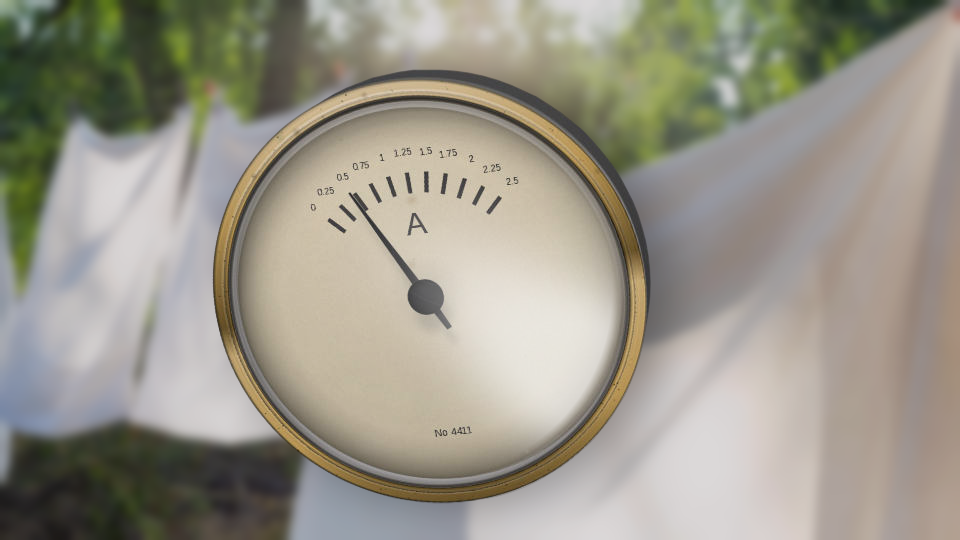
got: 0.5 A
